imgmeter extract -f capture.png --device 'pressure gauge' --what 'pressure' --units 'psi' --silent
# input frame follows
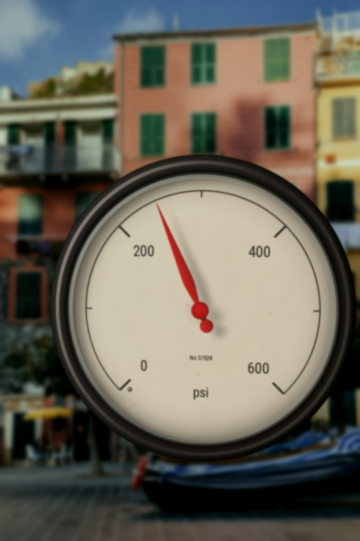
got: 250 psi
